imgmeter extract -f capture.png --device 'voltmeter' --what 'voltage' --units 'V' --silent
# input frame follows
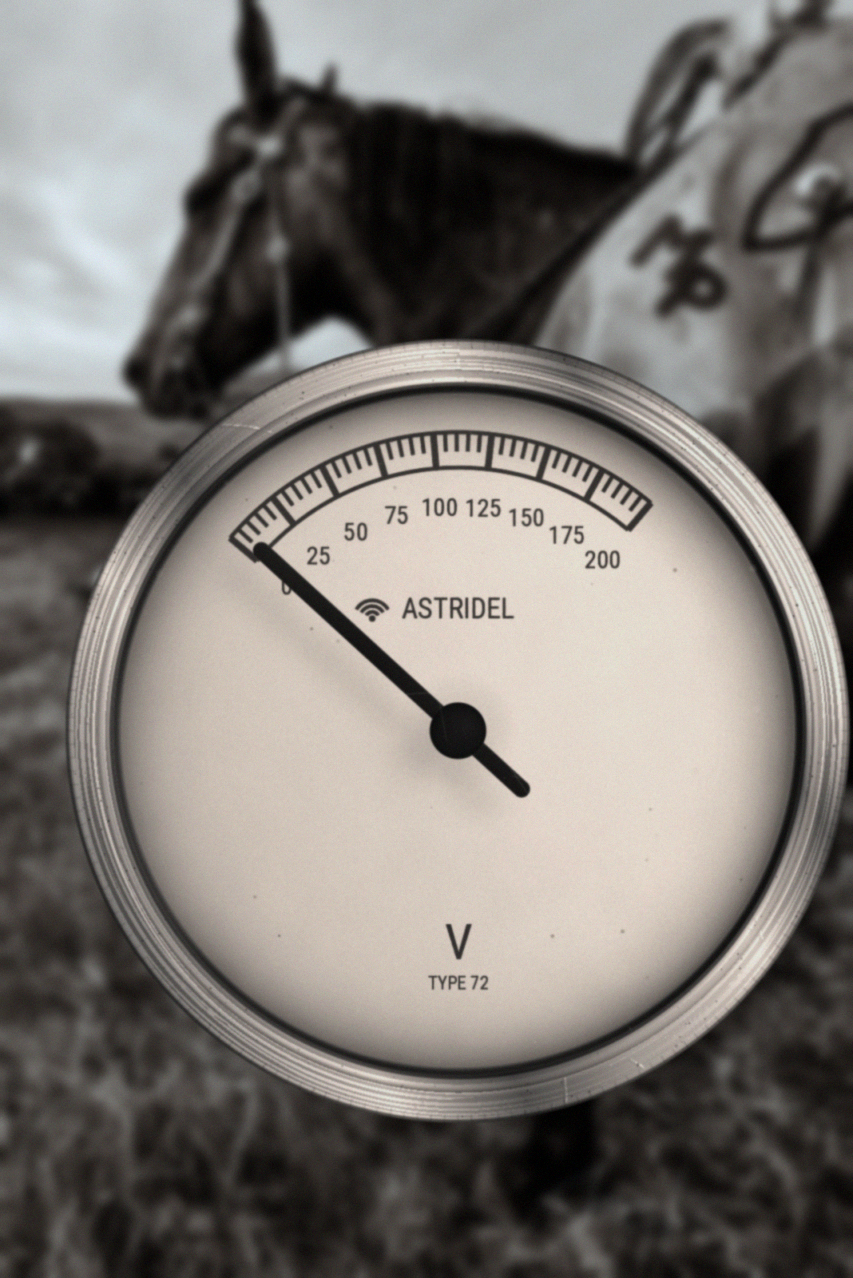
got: 5 V
